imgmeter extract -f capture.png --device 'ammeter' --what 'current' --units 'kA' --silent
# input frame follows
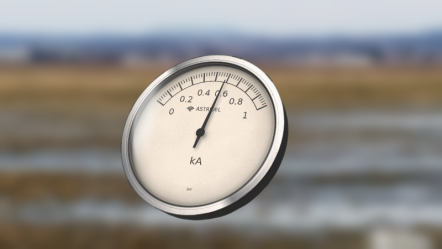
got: 0.6 kA
